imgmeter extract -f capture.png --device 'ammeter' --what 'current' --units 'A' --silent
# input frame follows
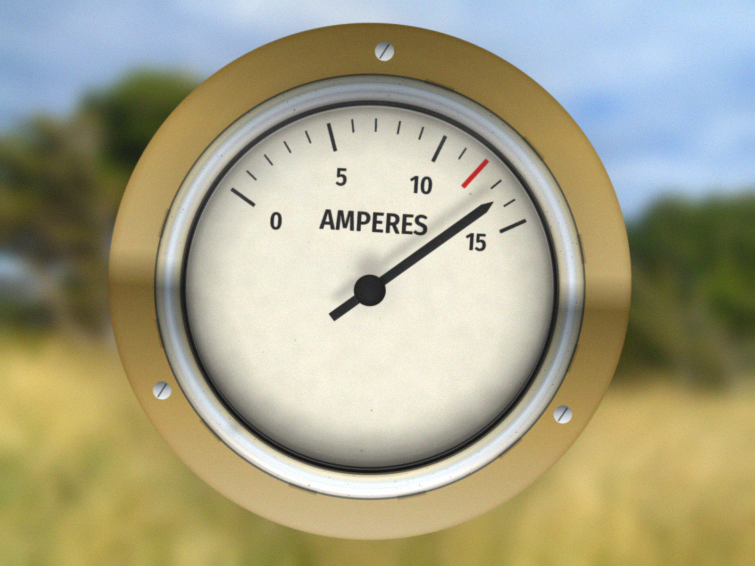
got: 13.5 A
